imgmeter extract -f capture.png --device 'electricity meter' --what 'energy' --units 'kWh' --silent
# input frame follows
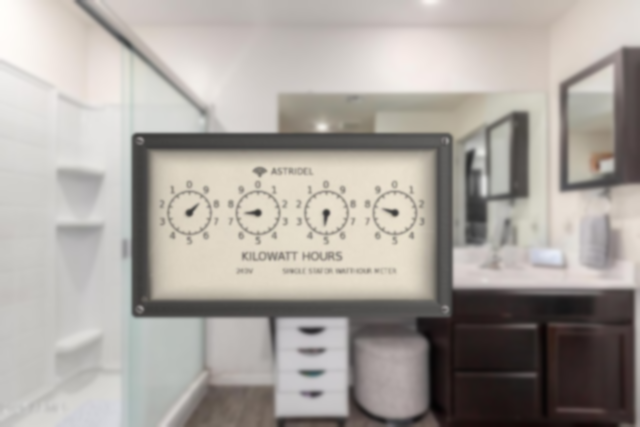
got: 8748 kWh
